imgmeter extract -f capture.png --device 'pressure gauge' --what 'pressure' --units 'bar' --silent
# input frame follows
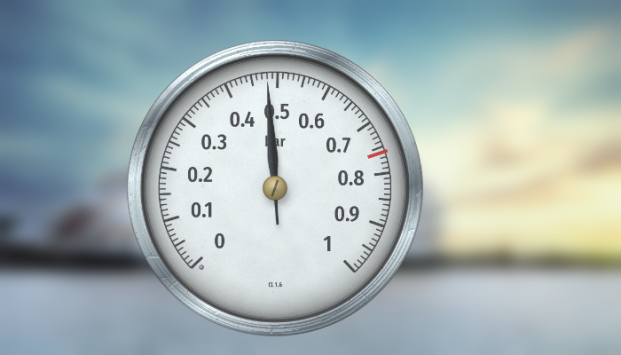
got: 0.48 bar
